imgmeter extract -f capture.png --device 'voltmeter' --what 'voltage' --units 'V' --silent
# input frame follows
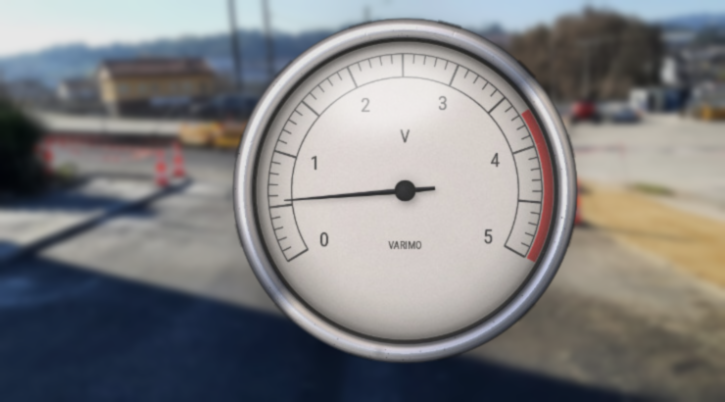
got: 0.55 V
